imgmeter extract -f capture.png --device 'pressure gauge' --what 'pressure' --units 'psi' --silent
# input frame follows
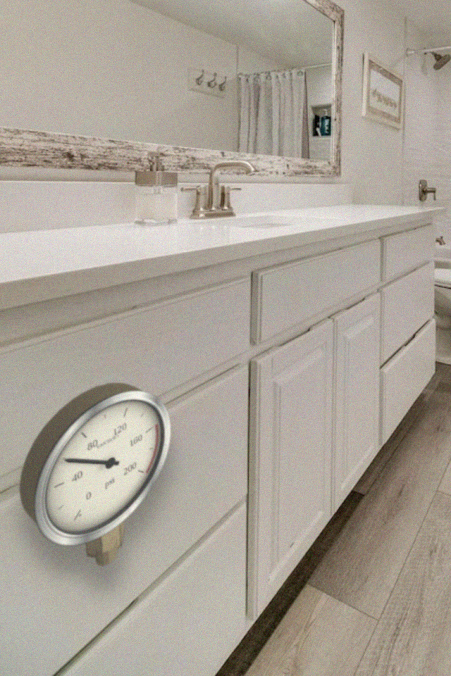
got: 60 psi
